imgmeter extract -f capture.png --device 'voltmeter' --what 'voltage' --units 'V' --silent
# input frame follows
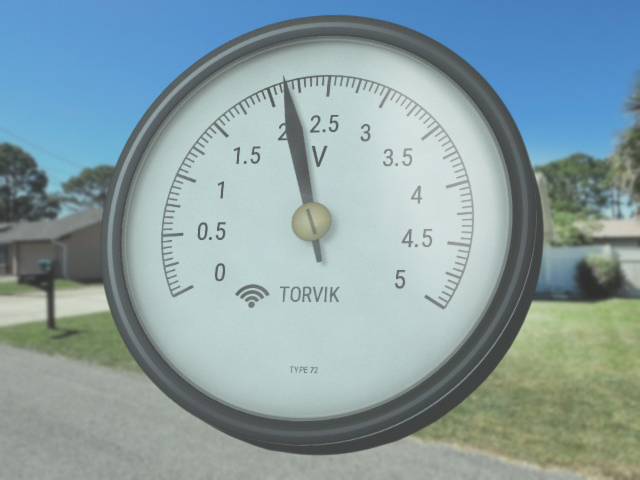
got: 2.15 V
